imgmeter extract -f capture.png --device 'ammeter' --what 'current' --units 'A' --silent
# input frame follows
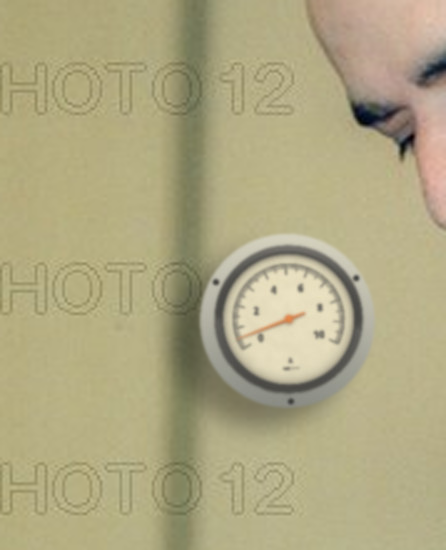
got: 0.5 A
